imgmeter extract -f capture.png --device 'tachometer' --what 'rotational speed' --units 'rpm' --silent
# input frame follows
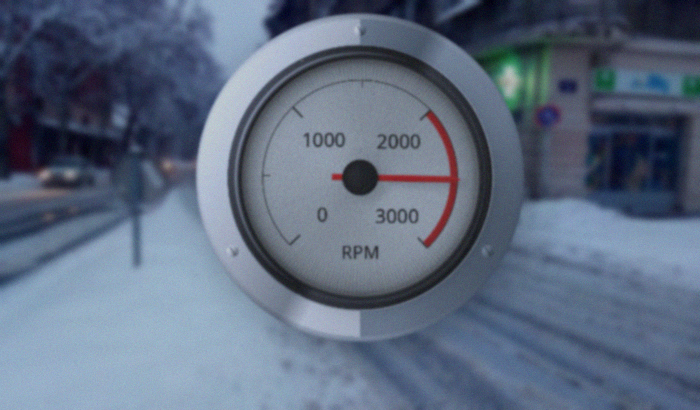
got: 2500 rpm
